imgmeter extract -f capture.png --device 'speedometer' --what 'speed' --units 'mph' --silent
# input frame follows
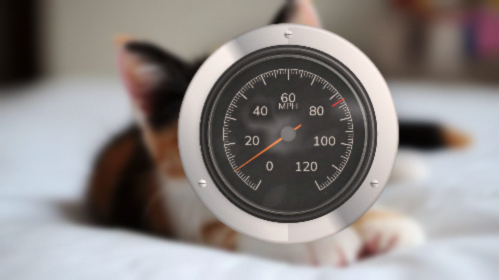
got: 10 mph
